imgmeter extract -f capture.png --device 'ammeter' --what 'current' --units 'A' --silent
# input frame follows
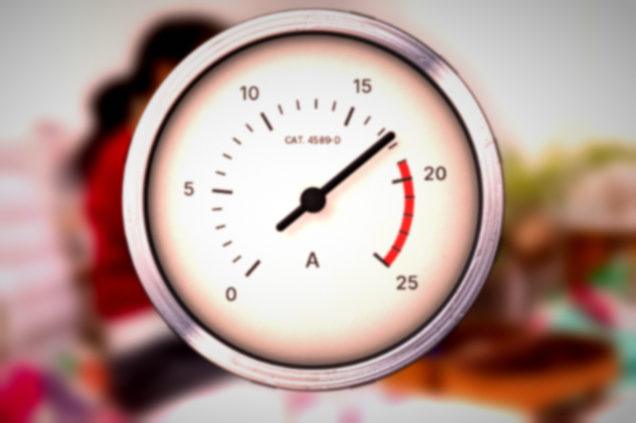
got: 17.5 A
